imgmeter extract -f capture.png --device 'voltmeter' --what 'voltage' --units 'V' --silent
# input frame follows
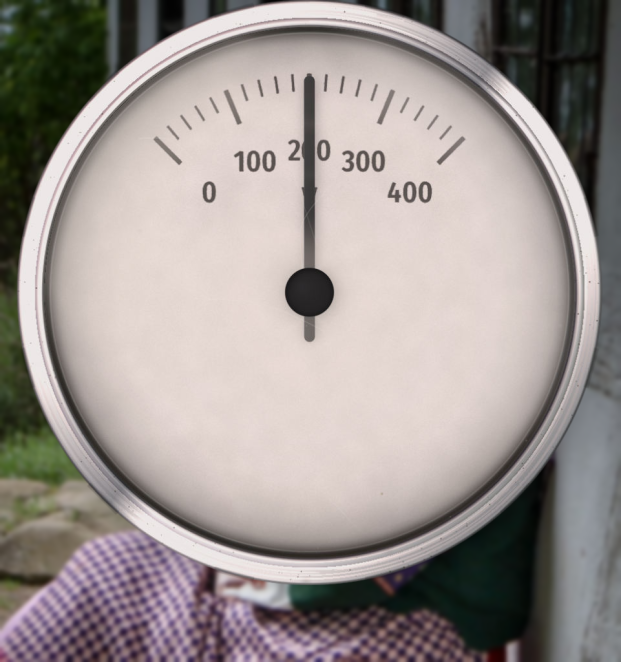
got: 200 V
